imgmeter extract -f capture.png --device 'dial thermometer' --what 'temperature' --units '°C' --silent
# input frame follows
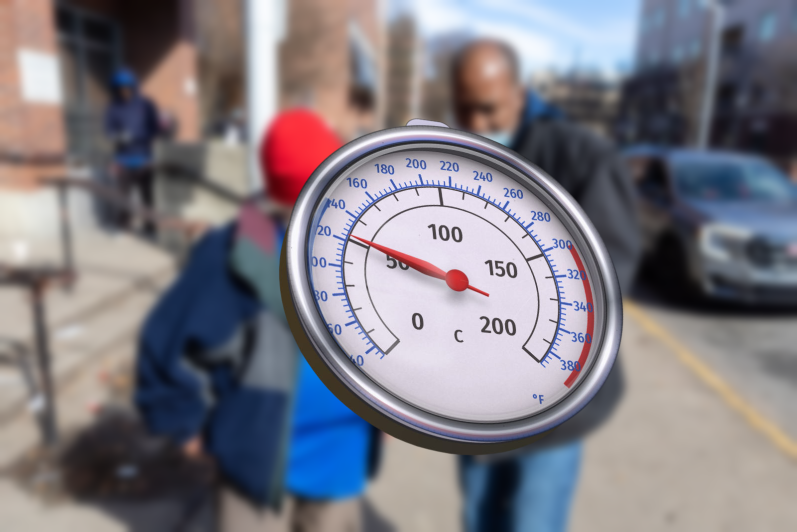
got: 50 °C
